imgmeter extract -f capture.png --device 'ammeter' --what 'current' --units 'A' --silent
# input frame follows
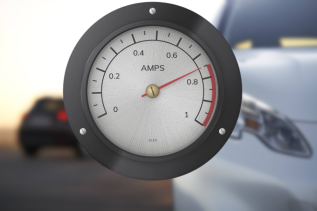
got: 0.75 A
